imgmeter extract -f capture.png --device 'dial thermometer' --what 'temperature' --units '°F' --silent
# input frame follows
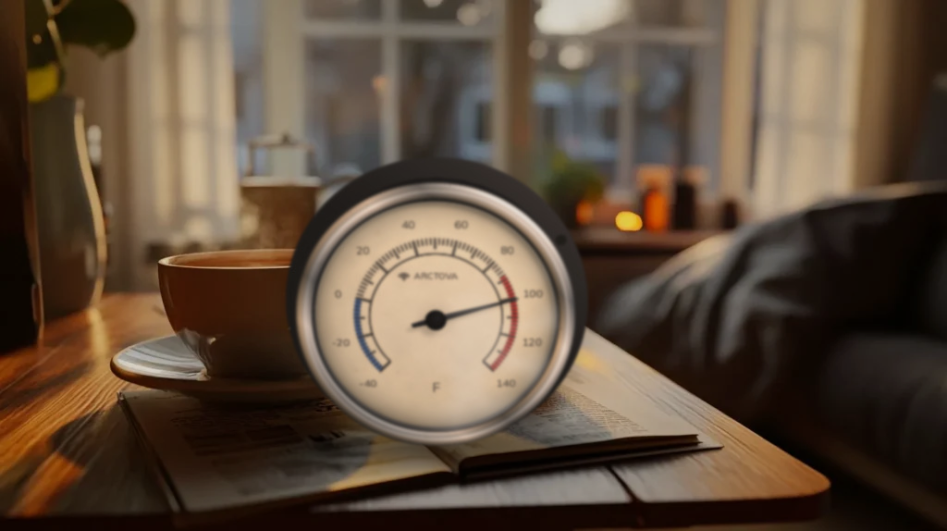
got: 100 °F
